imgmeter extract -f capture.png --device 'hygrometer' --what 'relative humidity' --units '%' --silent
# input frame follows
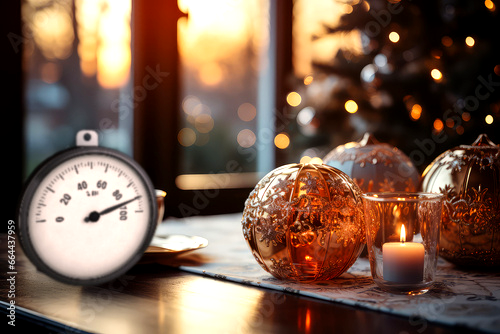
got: 90 %
